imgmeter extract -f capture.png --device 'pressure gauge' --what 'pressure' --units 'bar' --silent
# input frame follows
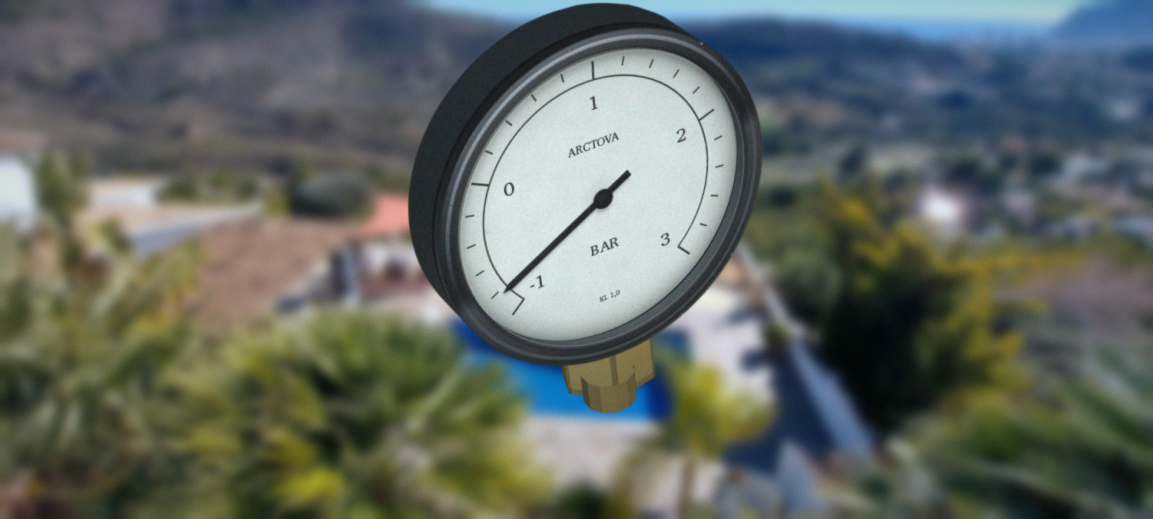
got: -0.8 bar
